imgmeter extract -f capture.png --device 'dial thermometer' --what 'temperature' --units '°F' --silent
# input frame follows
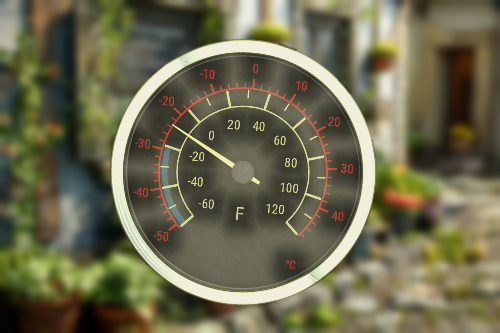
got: -10 °F
